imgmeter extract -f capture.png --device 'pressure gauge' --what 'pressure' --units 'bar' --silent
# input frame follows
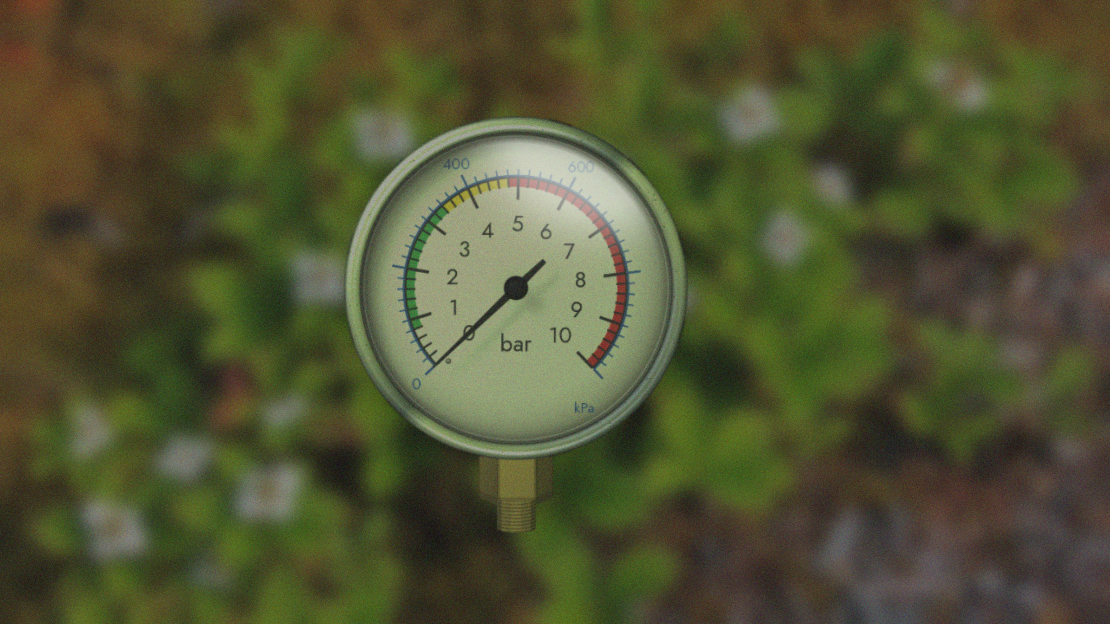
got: 0 bar
